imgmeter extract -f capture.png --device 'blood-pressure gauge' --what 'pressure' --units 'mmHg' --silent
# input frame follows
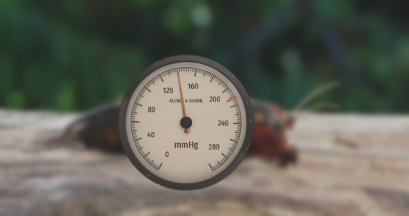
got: 140 mmHg
